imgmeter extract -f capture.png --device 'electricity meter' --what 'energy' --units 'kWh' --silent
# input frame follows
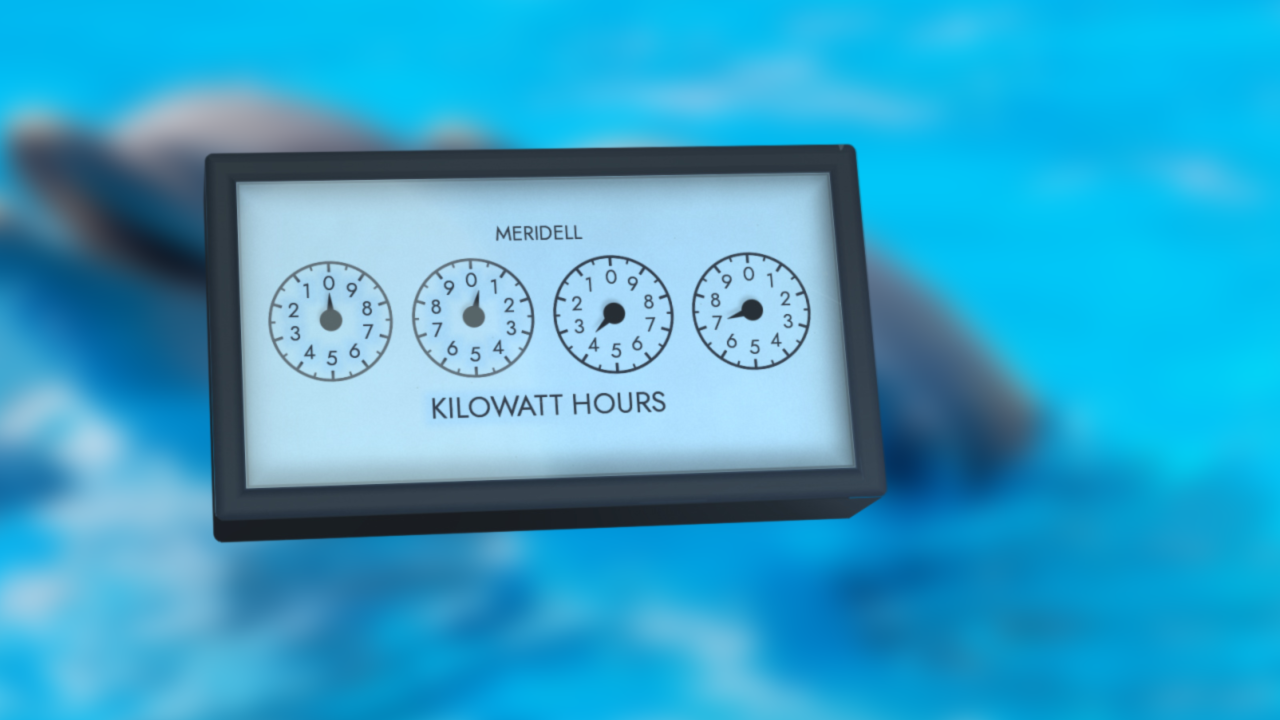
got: 37 kWh
